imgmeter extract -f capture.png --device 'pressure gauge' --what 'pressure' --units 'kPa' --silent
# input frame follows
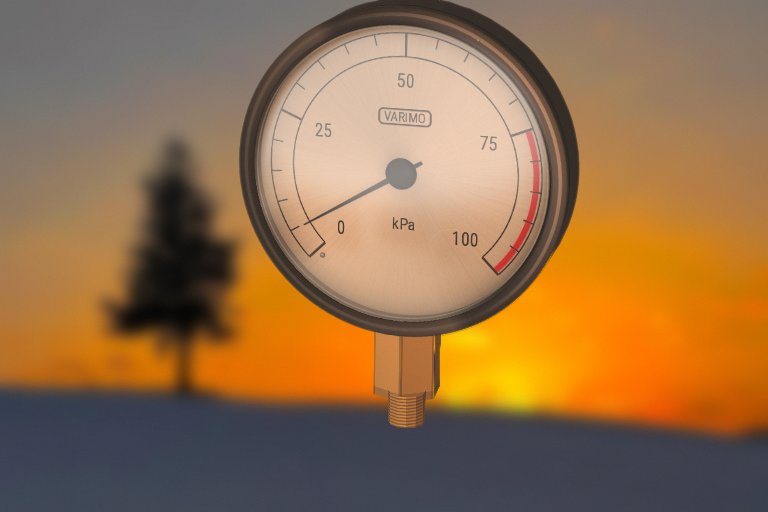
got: 5 kPa
